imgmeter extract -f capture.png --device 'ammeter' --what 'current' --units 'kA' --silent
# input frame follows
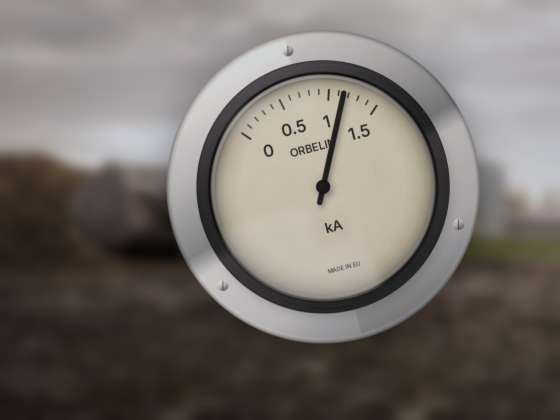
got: 1.15 kA
